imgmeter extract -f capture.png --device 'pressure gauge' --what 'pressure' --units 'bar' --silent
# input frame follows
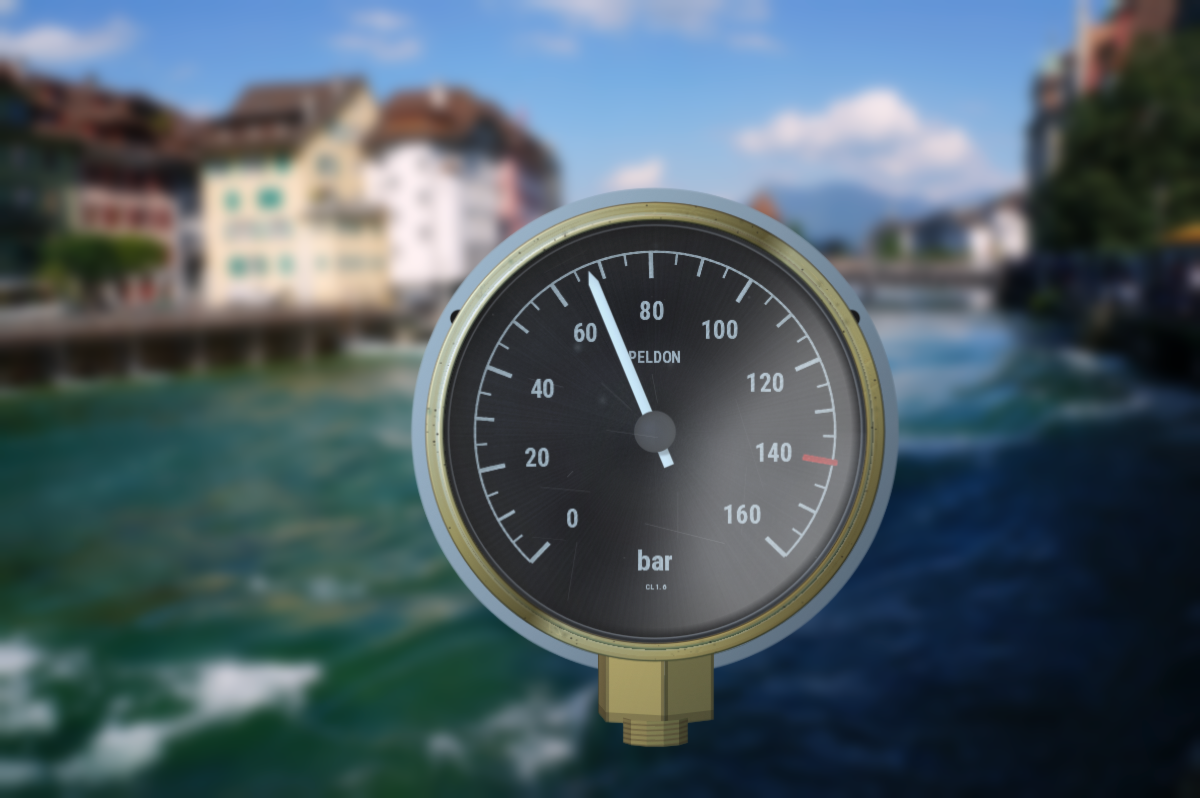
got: 67.5 bar
